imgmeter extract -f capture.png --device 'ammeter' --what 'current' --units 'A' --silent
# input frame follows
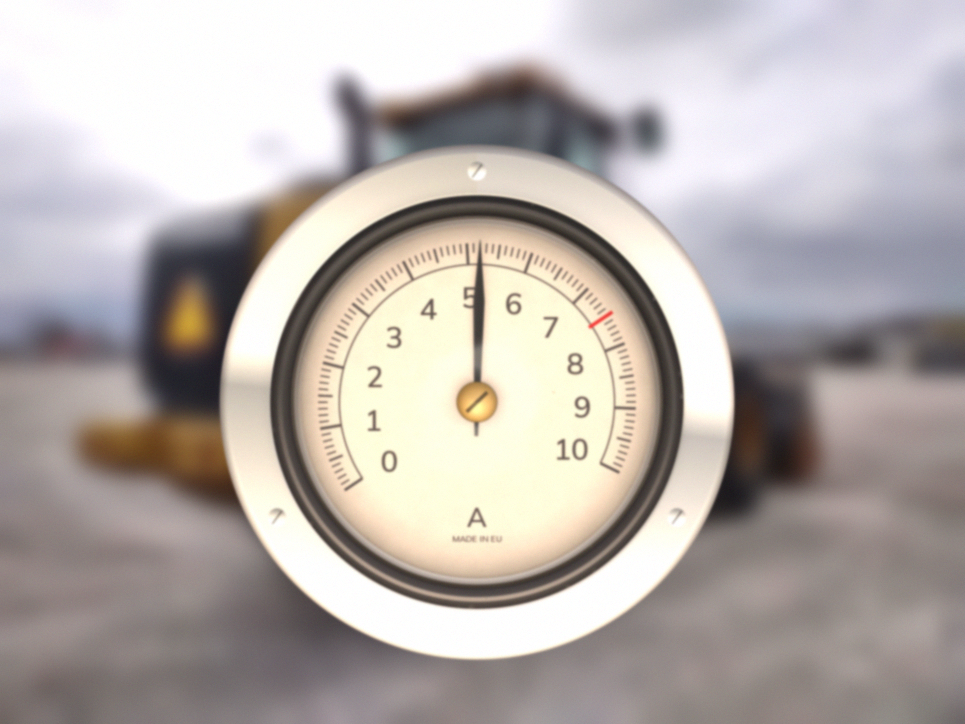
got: 5.2 A
